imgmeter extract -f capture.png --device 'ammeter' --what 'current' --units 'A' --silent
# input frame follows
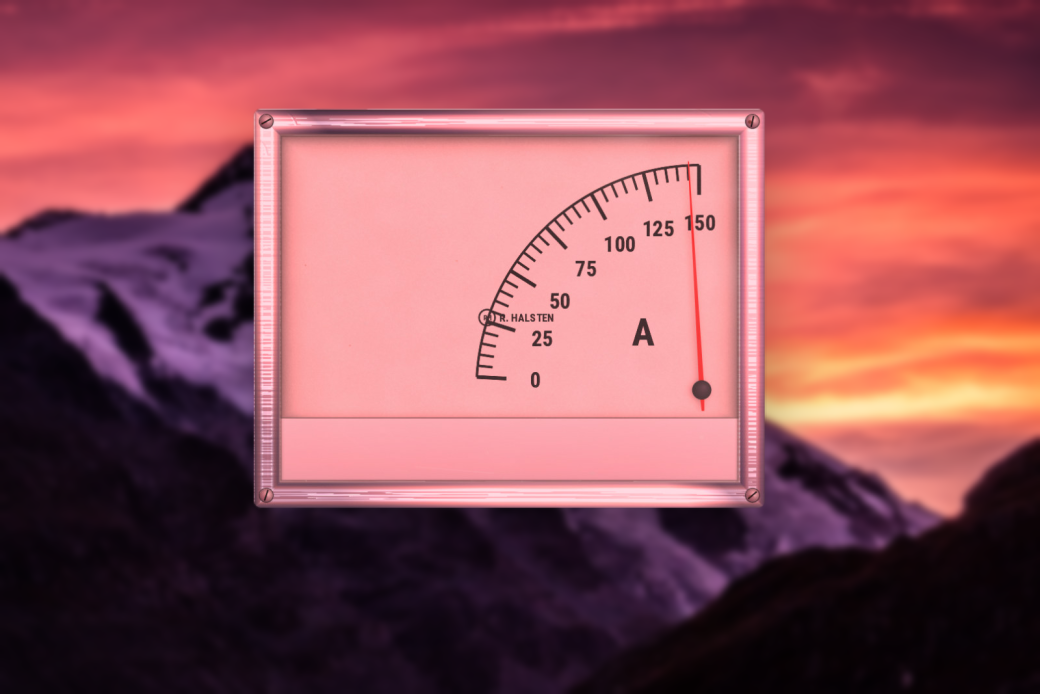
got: 145 A
